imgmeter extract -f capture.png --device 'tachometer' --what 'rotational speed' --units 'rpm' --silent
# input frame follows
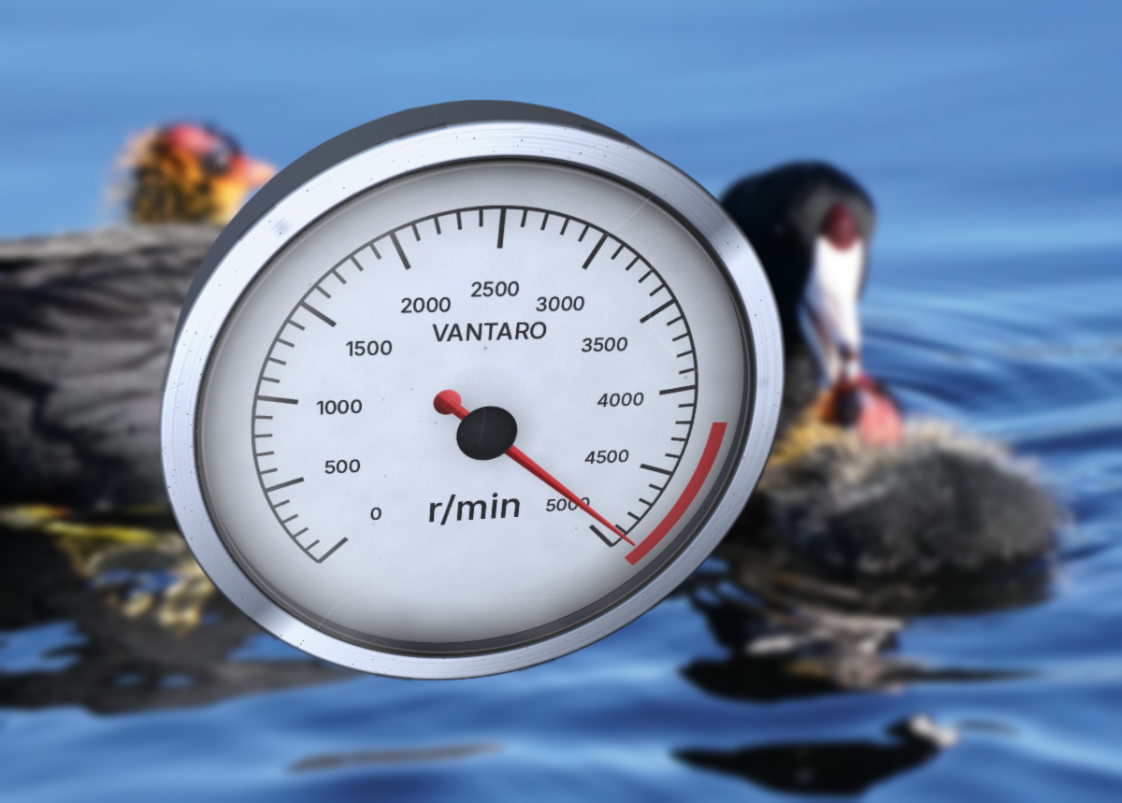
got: 4900 rpm
